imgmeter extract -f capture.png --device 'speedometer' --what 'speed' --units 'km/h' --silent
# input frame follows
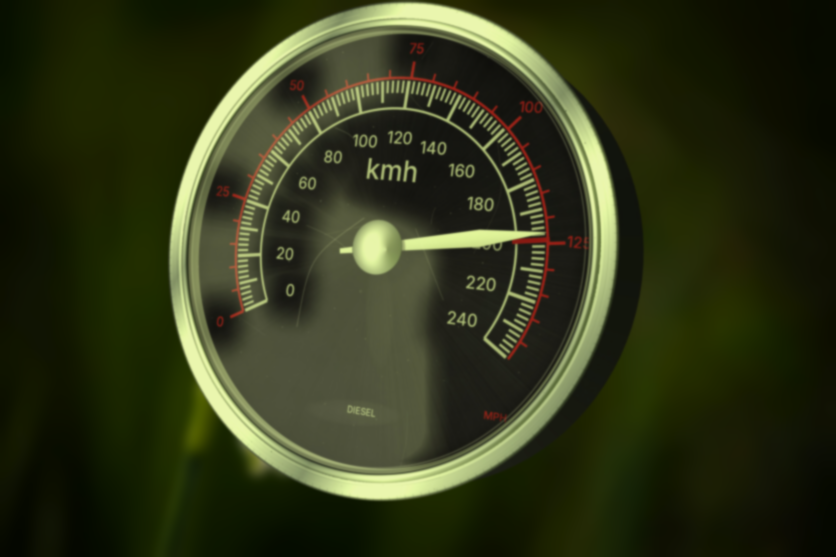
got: 198 km/h
